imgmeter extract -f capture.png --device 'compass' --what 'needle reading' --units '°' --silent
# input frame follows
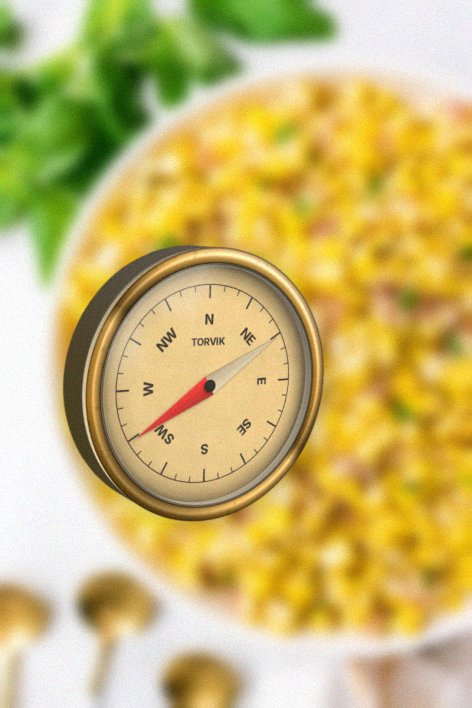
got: 240 °
